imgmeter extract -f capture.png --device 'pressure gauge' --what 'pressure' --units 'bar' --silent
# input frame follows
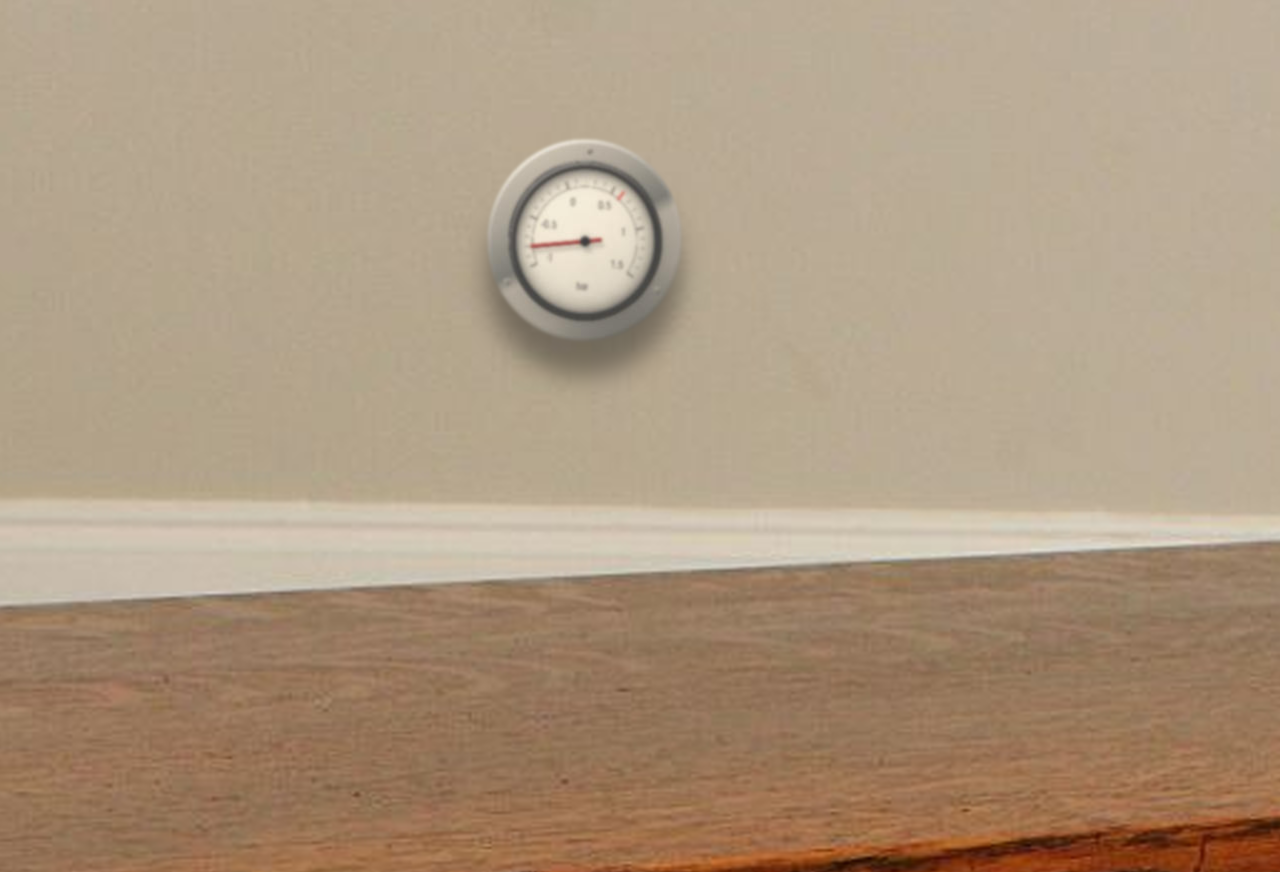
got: -0.8 bar
